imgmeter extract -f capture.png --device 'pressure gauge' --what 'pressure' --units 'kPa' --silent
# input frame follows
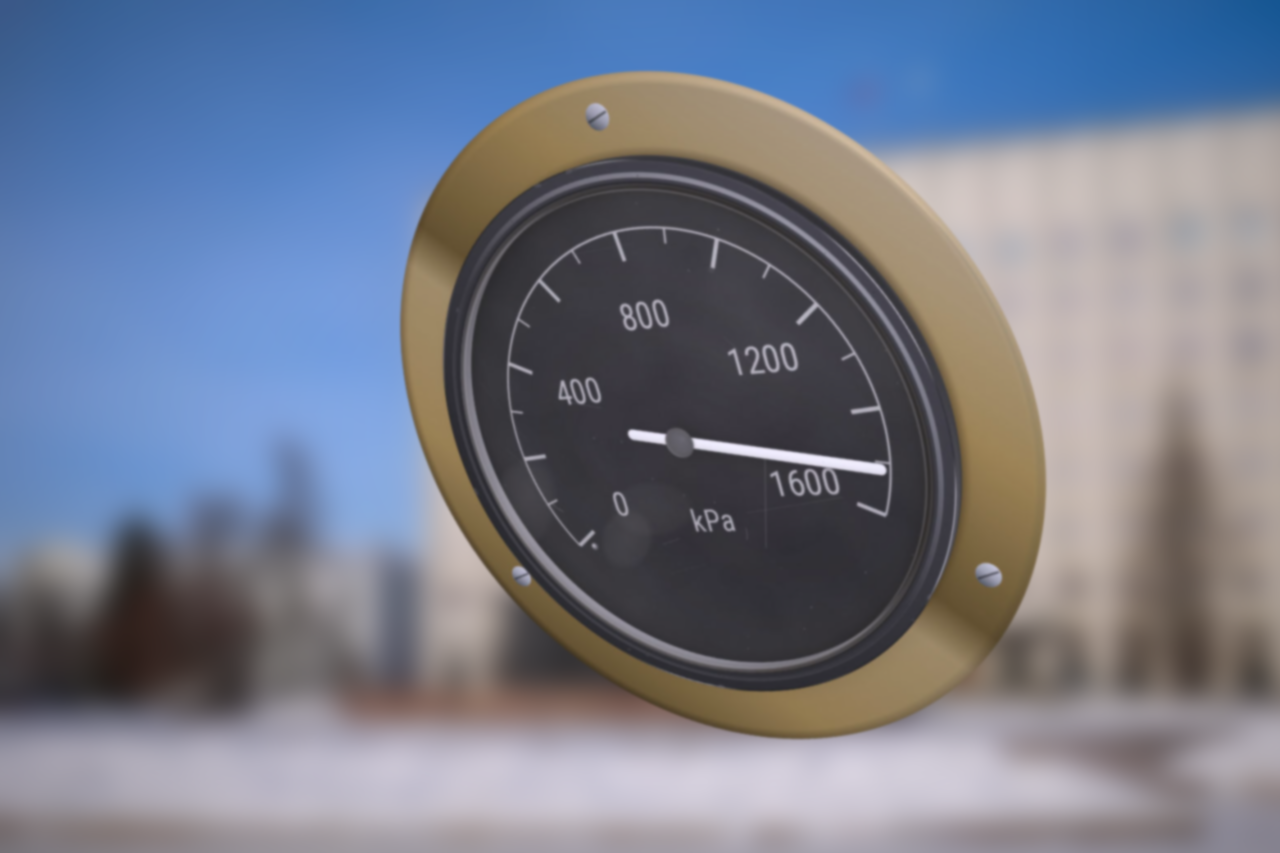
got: 1500 kPa
